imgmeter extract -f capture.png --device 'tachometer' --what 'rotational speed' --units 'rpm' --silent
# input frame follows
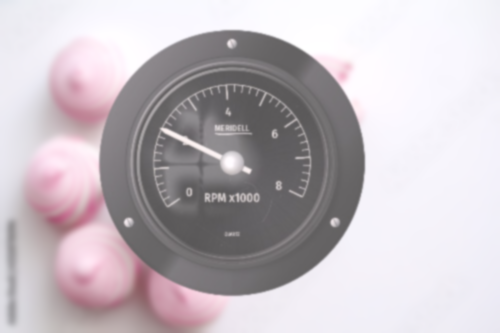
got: 2000 rpm
